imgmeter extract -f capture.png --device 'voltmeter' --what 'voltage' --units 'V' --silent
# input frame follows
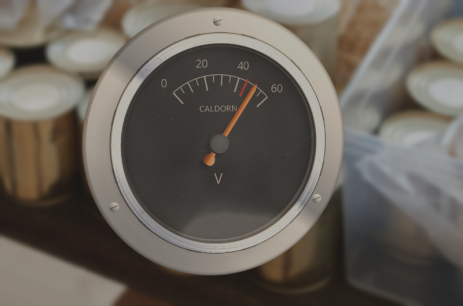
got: 50 V
